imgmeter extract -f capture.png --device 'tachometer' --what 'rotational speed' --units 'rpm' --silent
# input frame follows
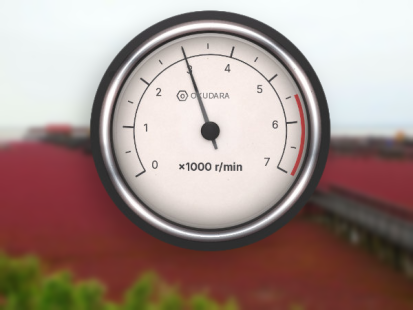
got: 3000 rpm
